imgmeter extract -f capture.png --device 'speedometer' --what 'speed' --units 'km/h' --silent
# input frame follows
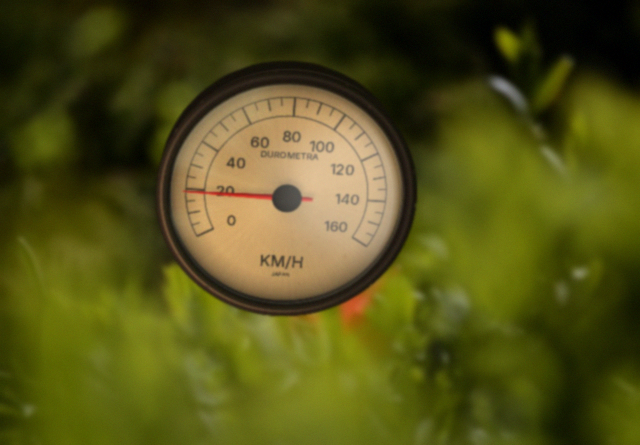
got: 20 km/h
